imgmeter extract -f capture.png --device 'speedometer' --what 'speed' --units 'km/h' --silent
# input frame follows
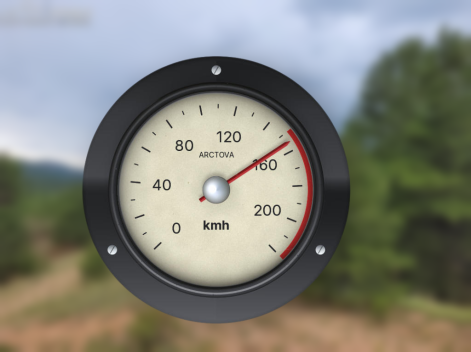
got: 155 km/h
